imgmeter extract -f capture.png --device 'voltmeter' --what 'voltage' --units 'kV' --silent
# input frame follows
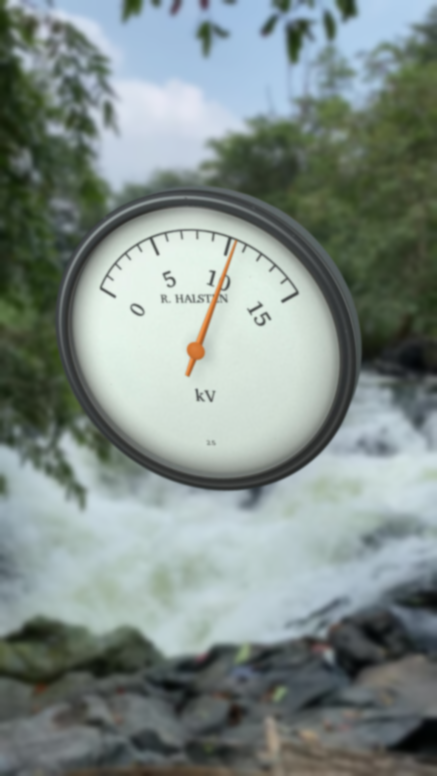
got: 10.5 kV
